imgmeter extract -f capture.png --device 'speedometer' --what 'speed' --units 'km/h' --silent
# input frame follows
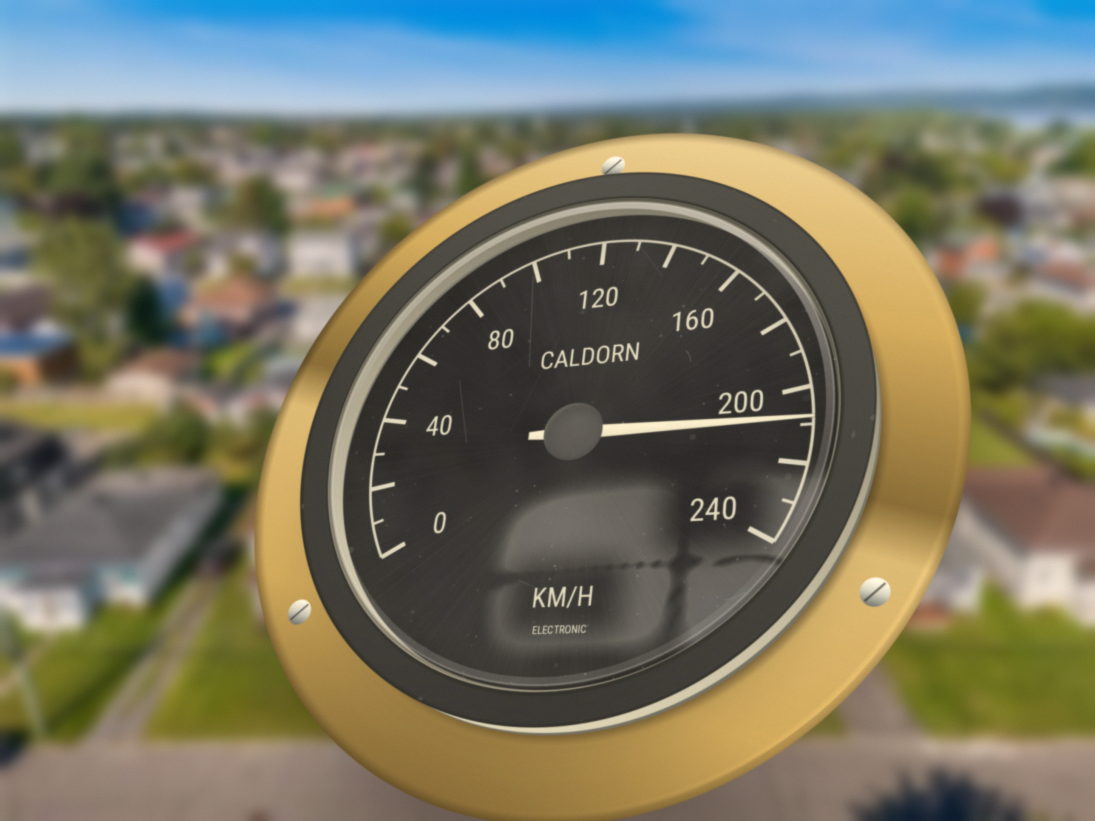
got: 210 km/h
